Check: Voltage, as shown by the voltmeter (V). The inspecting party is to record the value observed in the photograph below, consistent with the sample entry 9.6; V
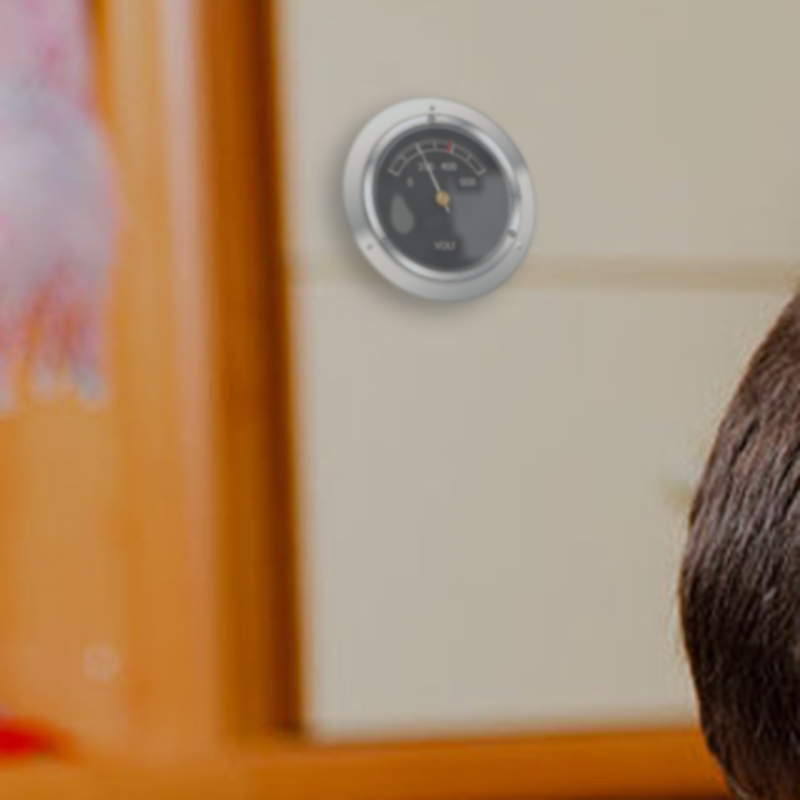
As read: 200; V
